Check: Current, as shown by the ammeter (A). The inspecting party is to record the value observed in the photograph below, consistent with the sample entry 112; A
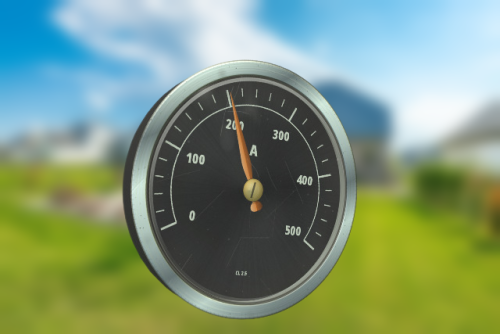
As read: 200; A
